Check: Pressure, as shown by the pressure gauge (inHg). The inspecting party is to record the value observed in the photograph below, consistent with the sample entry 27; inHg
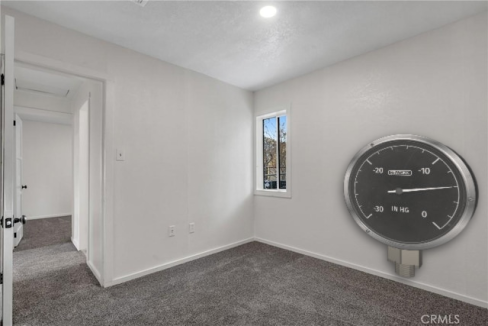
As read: -6; inHg
